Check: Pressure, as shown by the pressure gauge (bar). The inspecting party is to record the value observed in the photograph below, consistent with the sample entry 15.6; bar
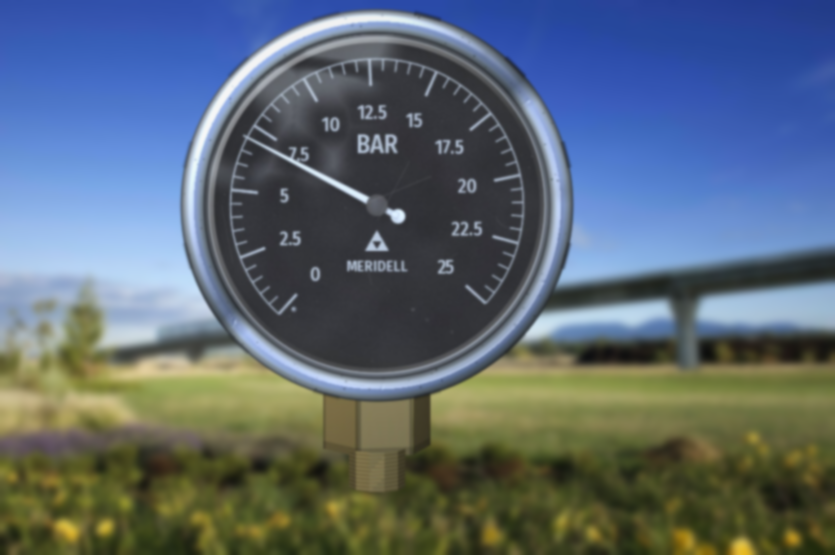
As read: 7; bar
